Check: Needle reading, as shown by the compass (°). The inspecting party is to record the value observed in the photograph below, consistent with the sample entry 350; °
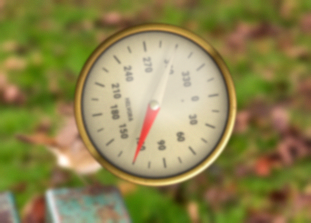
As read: 120; °
